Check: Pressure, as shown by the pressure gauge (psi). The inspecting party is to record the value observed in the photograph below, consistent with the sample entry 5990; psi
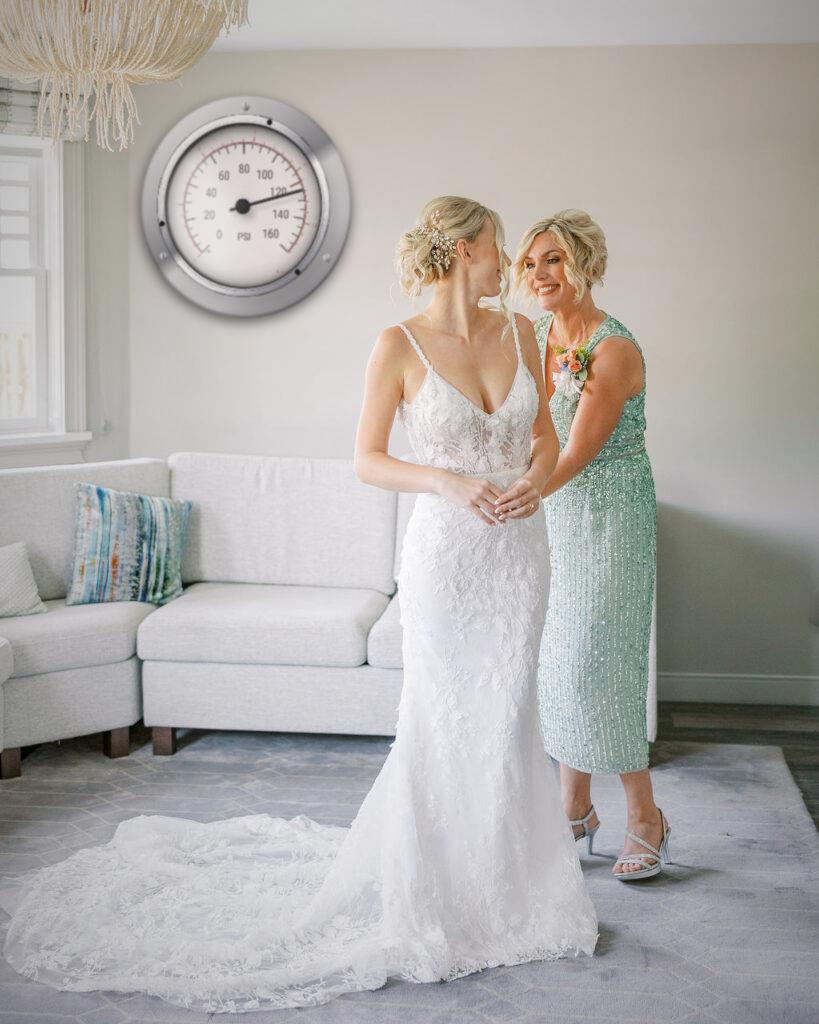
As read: 125; psi
